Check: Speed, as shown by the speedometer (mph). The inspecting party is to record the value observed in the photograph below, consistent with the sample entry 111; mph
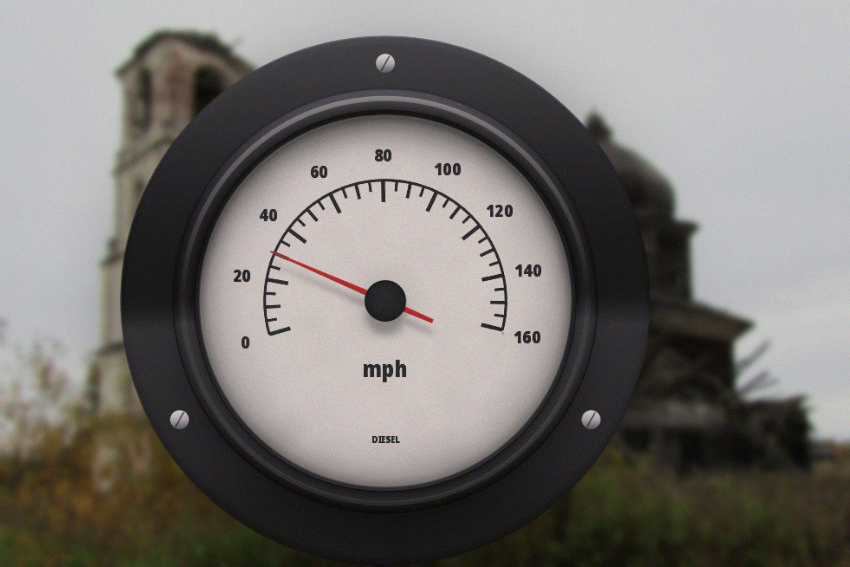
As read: 30; mph
